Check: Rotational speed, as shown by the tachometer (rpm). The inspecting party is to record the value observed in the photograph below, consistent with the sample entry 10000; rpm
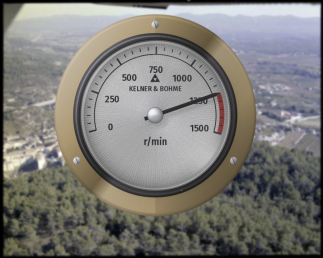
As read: 1250; rpm
